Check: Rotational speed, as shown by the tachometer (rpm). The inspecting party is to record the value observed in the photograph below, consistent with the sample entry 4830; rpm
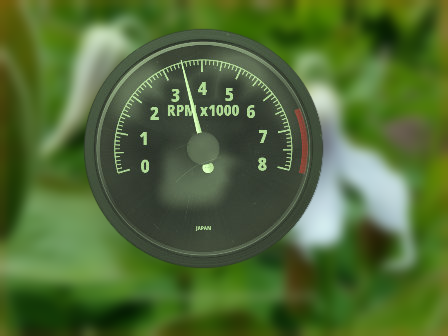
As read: 3500; rpm
